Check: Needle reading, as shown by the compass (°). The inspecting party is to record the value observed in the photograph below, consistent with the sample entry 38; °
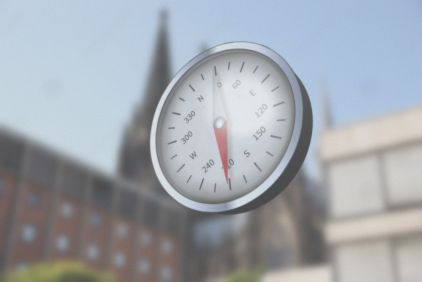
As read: 210; °
